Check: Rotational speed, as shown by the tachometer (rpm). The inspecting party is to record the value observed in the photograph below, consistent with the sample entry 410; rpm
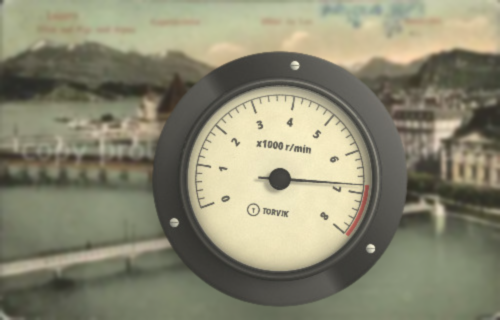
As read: 6800; rpm
